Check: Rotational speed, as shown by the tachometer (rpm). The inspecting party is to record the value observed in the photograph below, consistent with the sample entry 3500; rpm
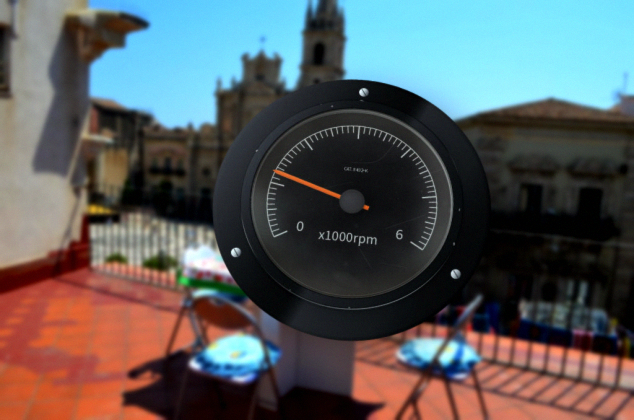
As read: 1200; rpm
